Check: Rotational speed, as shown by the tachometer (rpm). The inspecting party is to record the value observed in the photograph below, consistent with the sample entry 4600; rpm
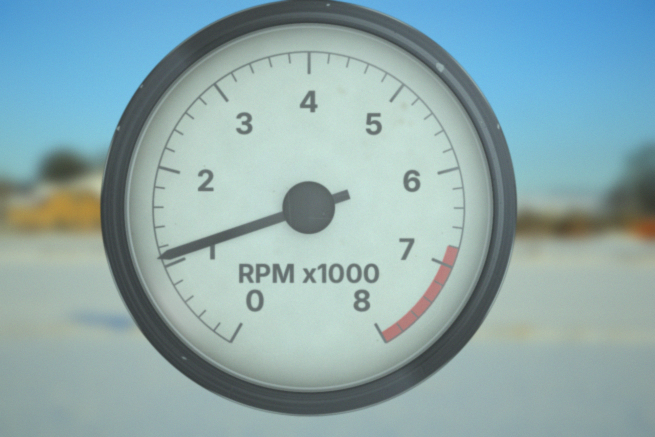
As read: 1100; rpm
